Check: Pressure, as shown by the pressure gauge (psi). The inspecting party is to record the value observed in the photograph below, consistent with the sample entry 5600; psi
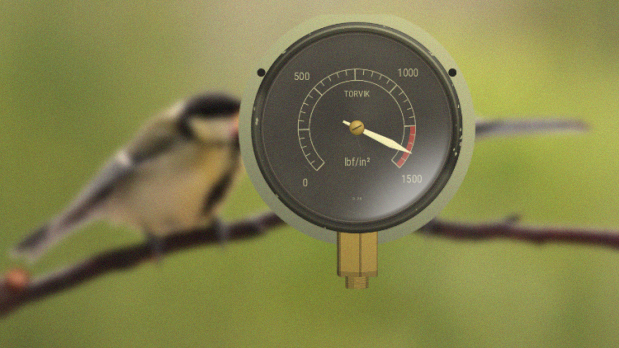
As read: 1400; psi
